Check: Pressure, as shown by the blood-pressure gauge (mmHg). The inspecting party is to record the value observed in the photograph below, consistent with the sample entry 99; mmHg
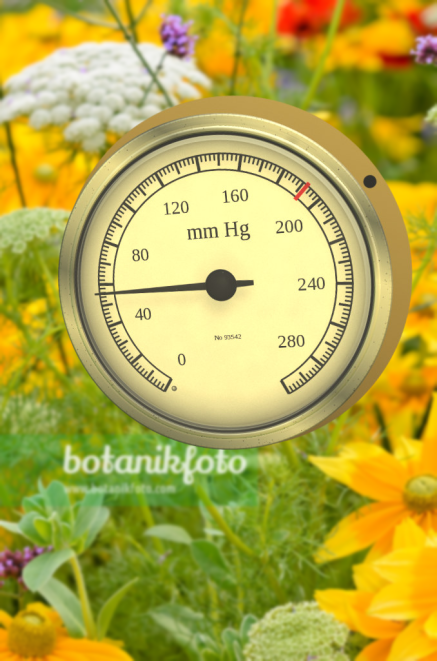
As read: 56; mmHg
